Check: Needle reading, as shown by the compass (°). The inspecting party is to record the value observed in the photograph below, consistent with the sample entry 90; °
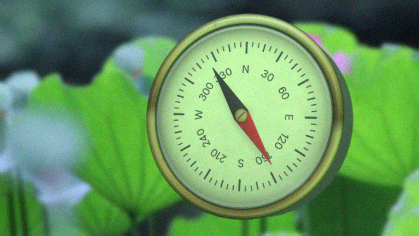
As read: 145; °
